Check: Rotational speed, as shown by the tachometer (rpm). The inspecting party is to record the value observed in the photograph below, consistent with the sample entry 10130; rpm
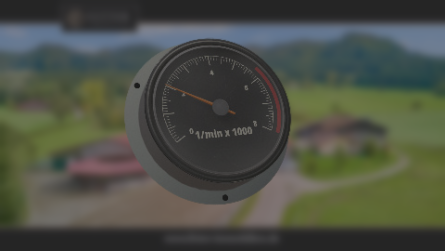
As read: 2000; rpm
